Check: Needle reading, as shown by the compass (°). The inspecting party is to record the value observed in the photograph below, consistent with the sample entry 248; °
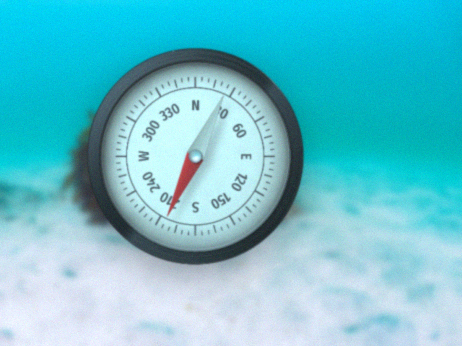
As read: 205; °
